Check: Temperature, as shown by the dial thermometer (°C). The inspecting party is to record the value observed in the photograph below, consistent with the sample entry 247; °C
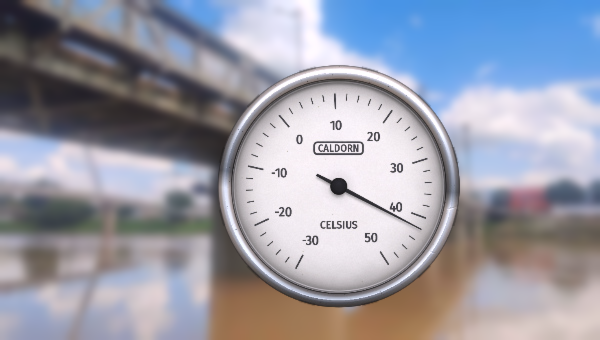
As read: 42; °C
